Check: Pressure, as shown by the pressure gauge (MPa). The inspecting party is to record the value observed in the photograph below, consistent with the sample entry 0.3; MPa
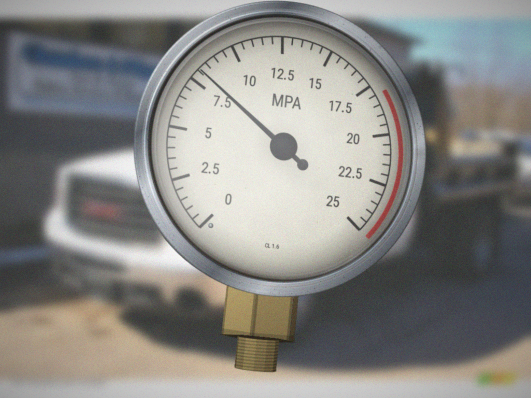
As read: 8; MPa
